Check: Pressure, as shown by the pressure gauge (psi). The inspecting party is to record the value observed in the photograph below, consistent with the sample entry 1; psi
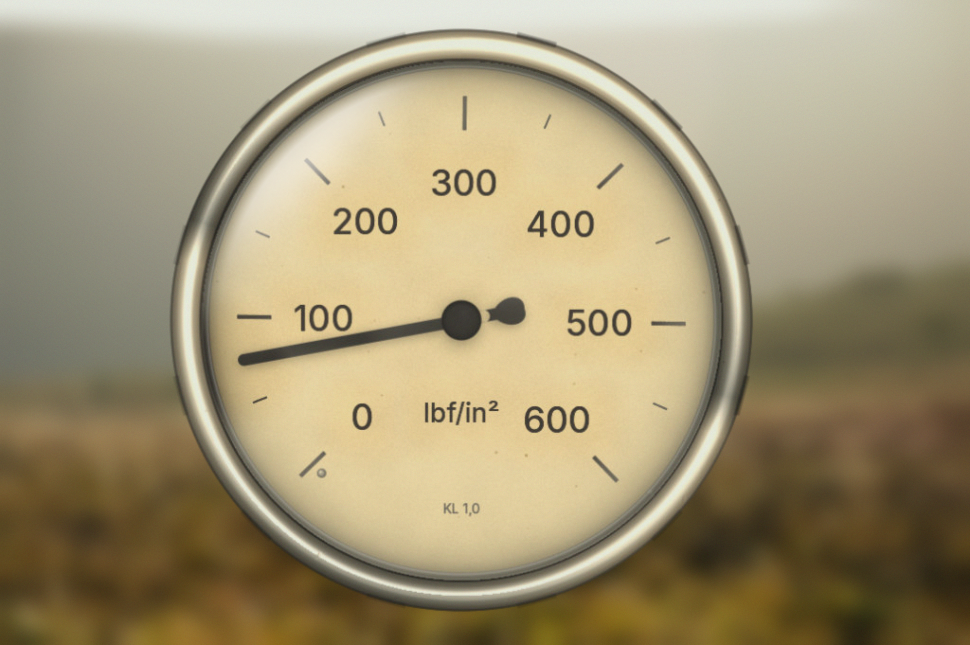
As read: 75; psi
